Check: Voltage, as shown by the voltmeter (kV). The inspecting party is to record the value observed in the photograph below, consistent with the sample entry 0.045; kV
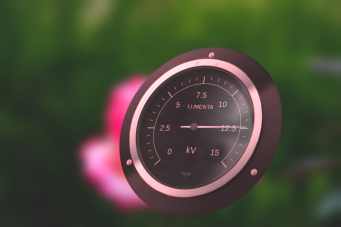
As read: 12.5; kV
